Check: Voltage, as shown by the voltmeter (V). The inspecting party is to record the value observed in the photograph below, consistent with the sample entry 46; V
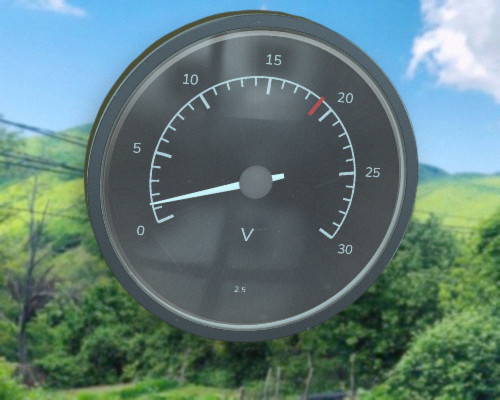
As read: 1.5; V
